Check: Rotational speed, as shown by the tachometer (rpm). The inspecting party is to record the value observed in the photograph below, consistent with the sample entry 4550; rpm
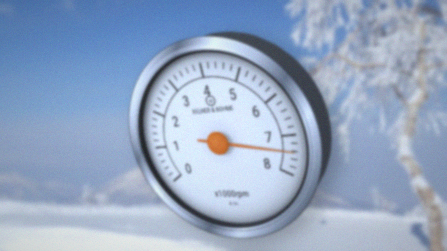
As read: 7400; rpm
